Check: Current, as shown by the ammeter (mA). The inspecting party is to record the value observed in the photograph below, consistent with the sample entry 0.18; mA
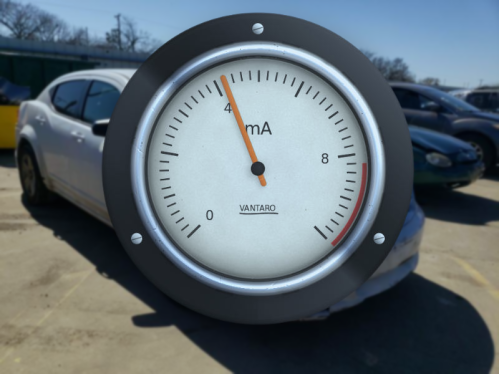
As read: 4.2; mA
